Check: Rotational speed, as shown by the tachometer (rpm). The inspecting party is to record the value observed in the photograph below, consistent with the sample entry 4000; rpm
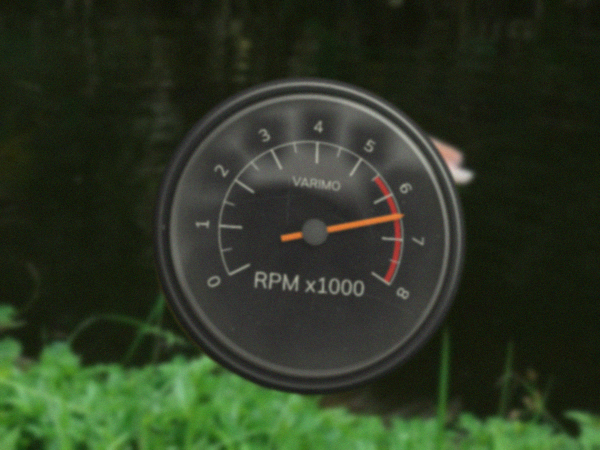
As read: 6500; rpm
